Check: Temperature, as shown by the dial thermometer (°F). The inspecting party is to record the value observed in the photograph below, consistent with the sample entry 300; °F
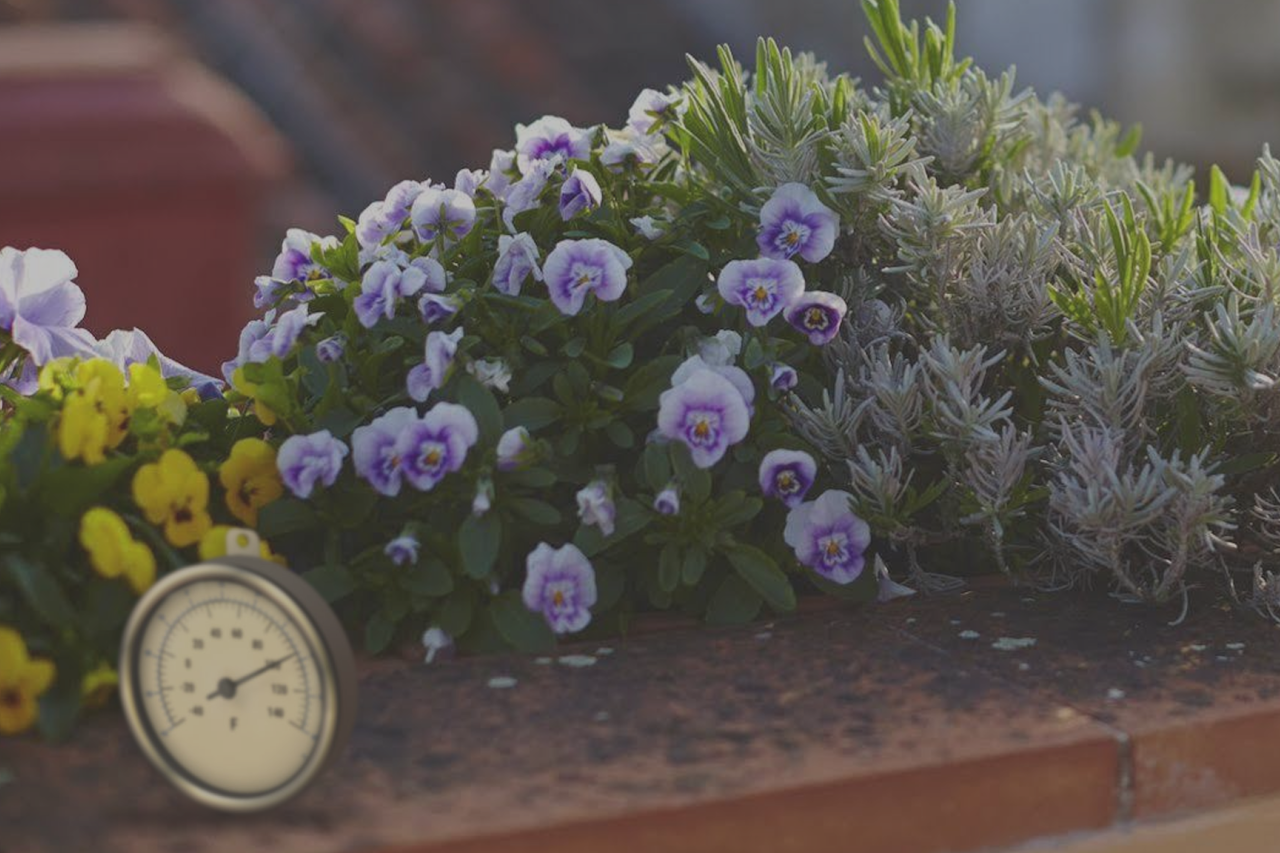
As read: 100; °F
